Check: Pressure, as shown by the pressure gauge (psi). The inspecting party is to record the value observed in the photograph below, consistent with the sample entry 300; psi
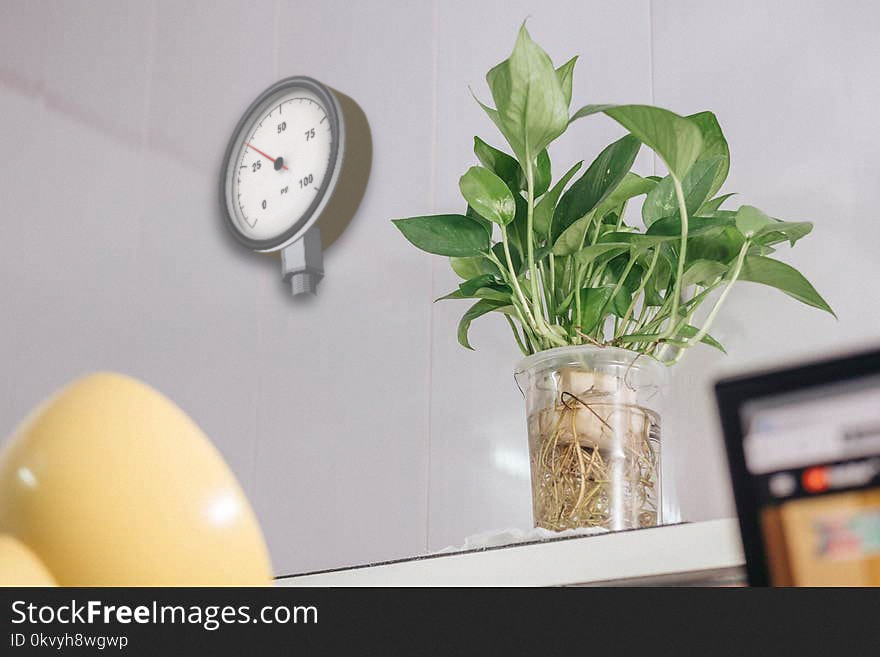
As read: 32.5; psi
